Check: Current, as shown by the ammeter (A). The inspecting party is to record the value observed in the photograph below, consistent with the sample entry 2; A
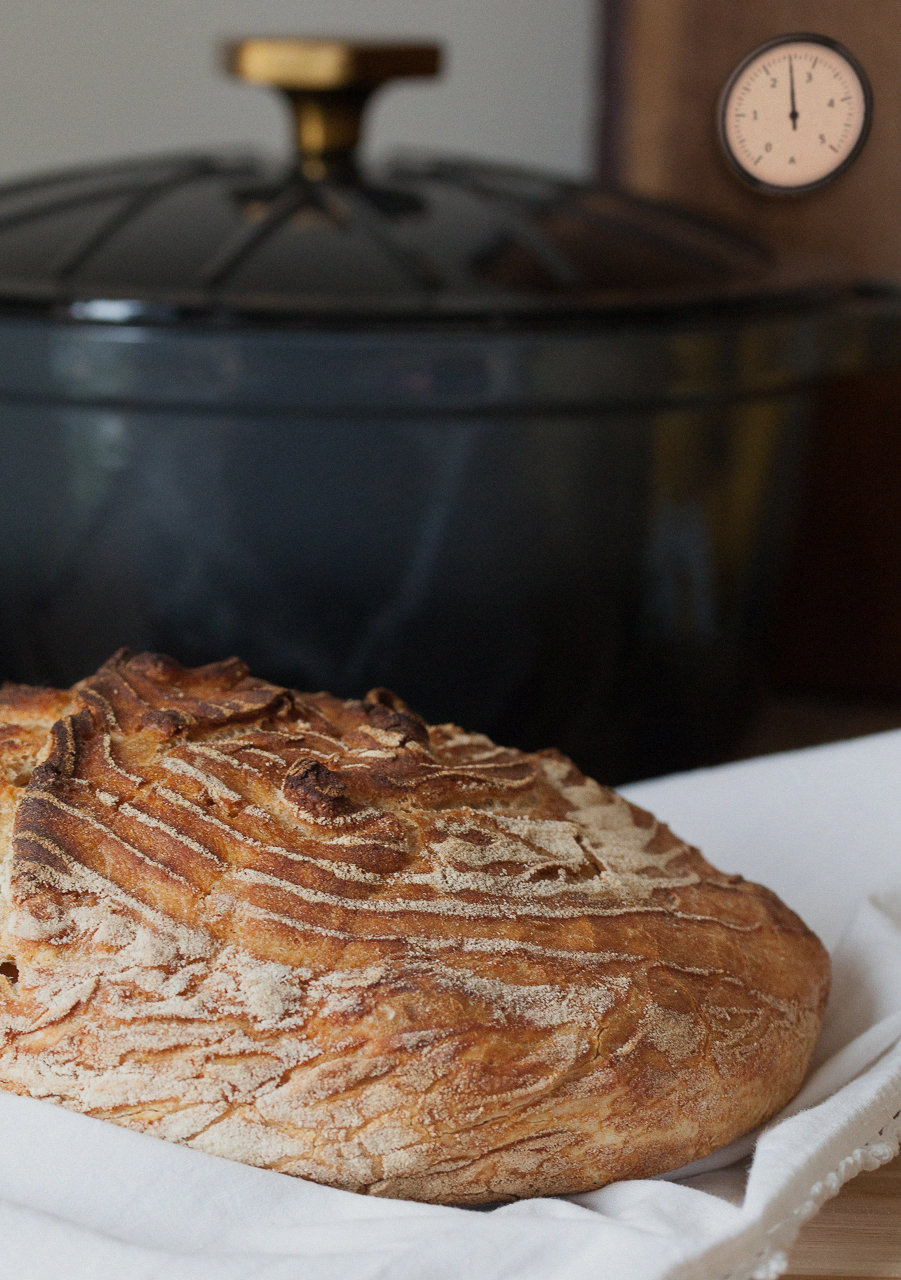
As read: 2.5; A
